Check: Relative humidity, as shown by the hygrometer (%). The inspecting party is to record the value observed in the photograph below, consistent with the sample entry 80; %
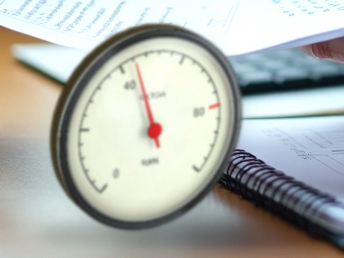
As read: 44; %
